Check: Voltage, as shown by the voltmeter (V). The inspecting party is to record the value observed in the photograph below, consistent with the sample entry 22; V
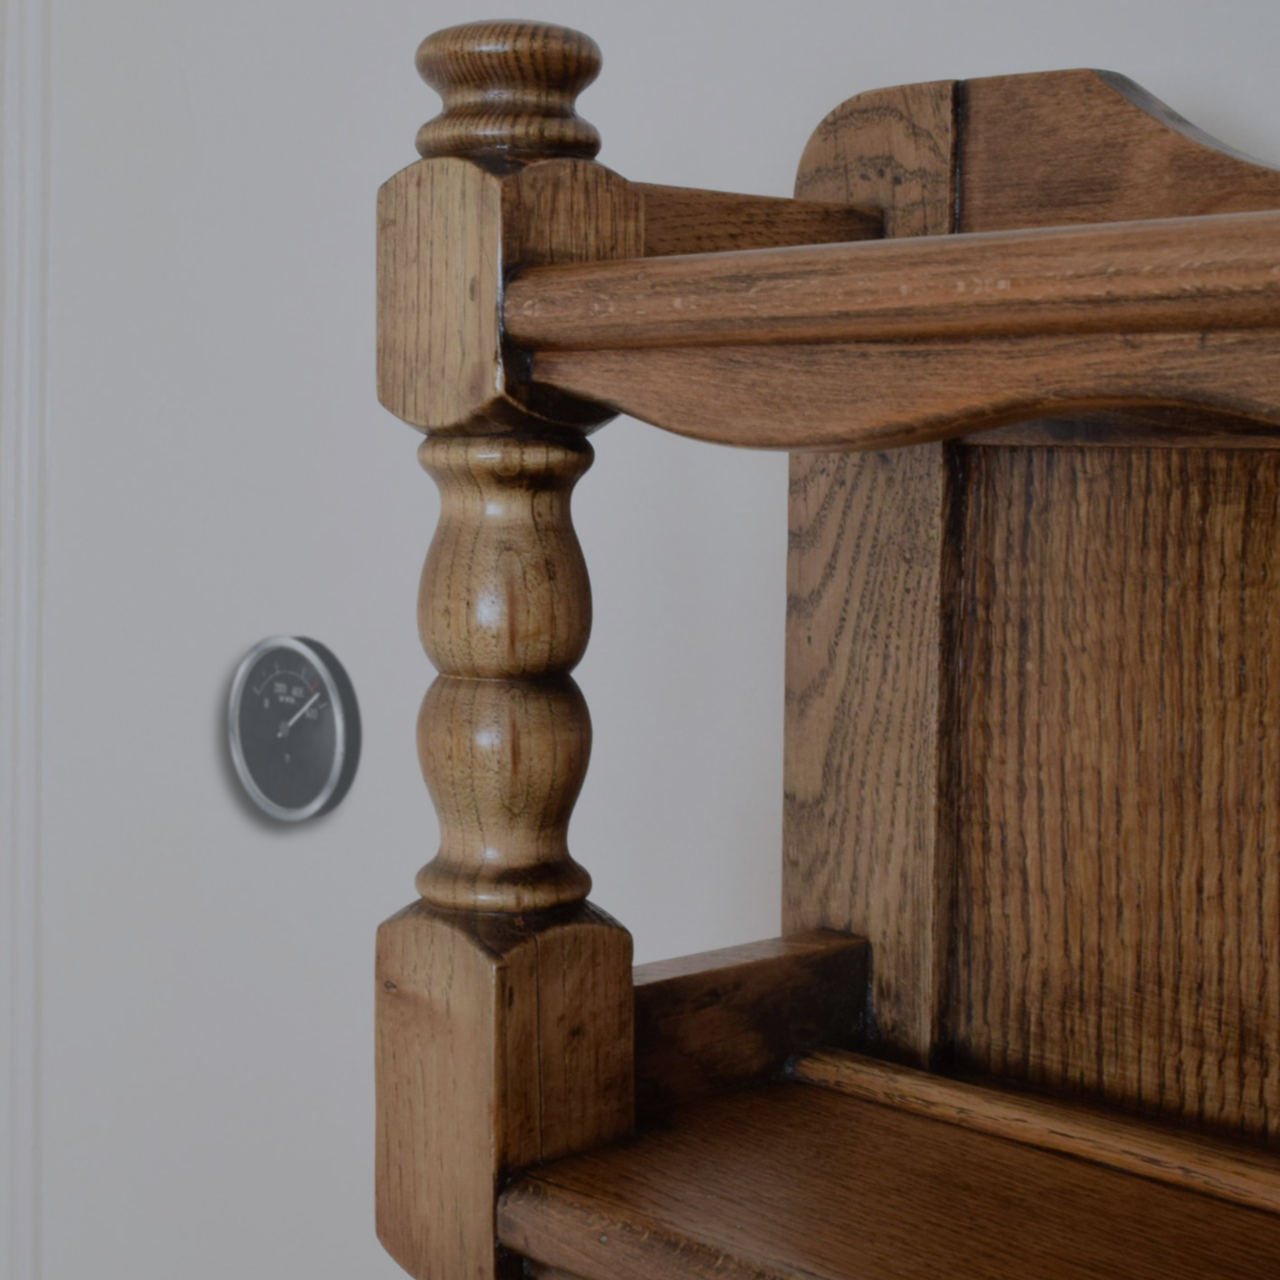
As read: 550; V
